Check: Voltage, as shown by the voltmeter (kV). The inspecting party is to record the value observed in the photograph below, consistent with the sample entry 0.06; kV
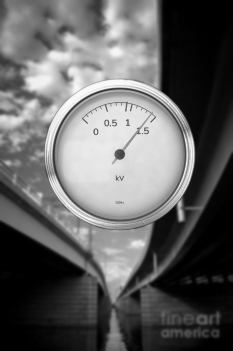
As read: 1.4; kV
